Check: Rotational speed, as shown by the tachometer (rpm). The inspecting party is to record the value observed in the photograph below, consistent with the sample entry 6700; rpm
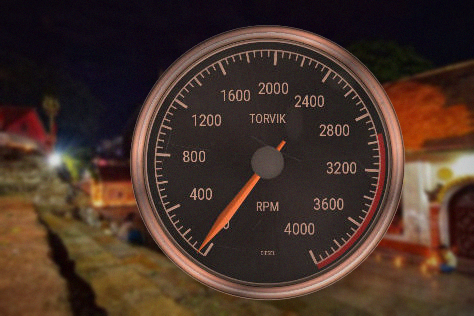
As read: 50; rpm
